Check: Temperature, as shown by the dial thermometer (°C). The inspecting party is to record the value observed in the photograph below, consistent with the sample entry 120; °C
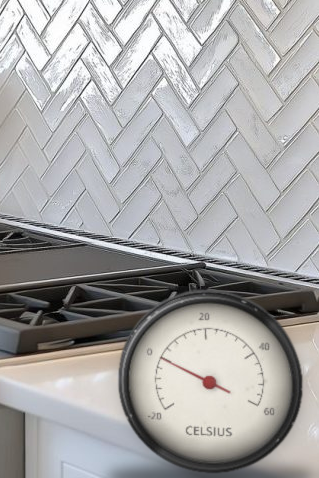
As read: 0; °C
